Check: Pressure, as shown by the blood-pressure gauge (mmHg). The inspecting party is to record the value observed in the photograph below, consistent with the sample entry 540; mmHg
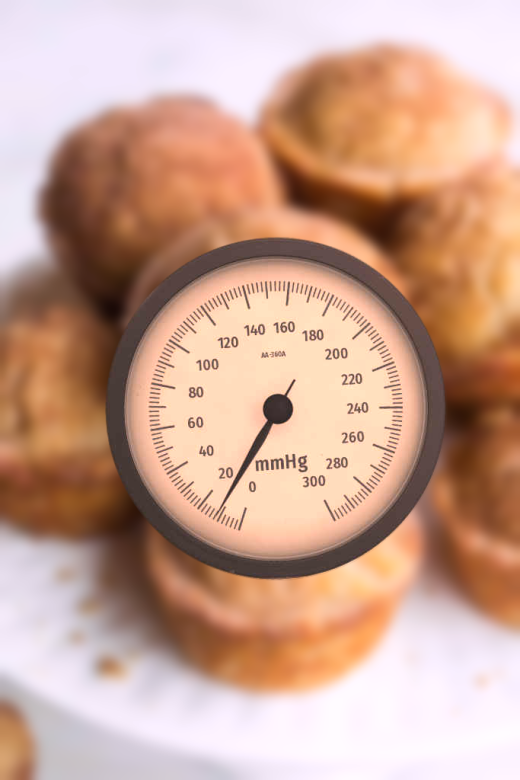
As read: 12; mmHg
